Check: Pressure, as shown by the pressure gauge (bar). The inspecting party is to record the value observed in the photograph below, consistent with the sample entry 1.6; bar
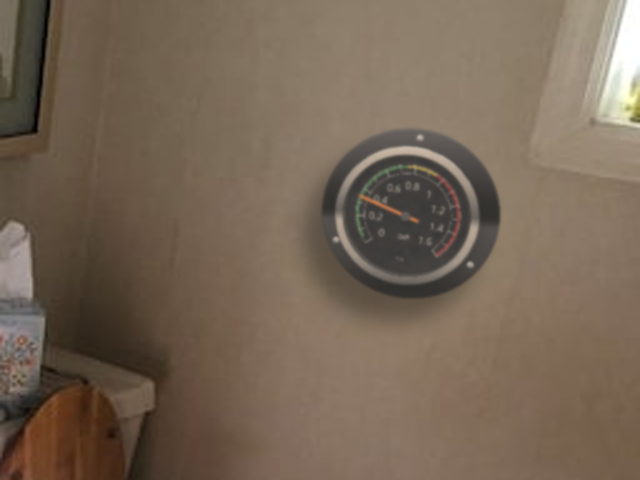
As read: 0.35; bar
